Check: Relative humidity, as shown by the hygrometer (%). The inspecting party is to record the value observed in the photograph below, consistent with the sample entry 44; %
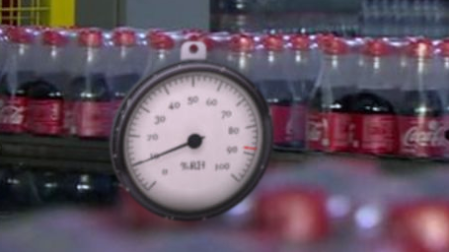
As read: 10; %
